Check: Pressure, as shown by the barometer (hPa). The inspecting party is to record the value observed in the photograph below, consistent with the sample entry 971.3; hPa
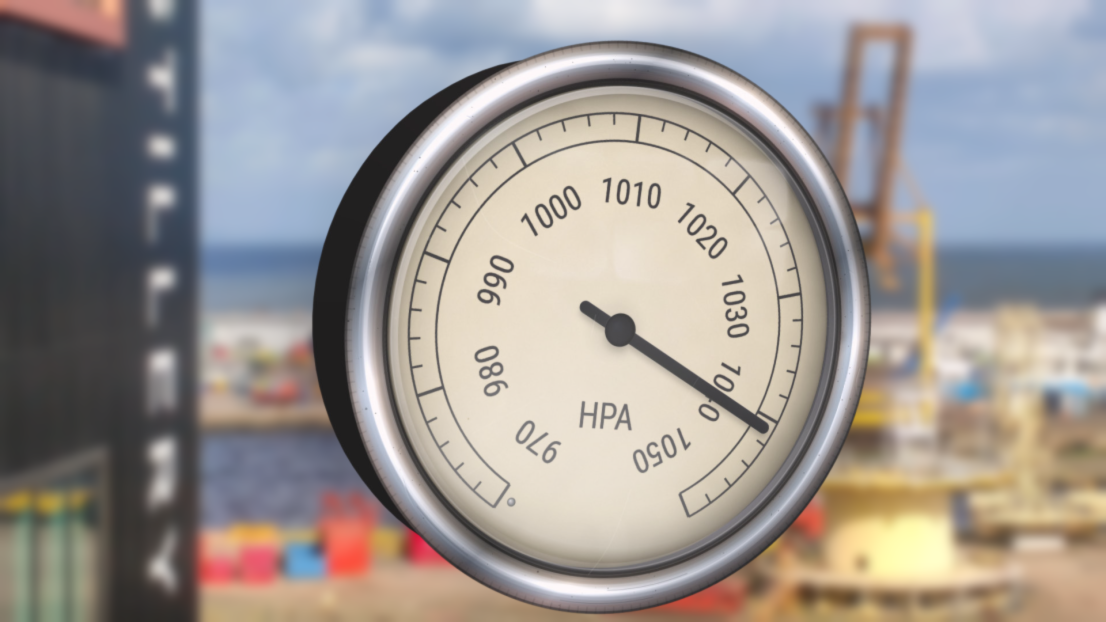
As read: 1041; hPa
